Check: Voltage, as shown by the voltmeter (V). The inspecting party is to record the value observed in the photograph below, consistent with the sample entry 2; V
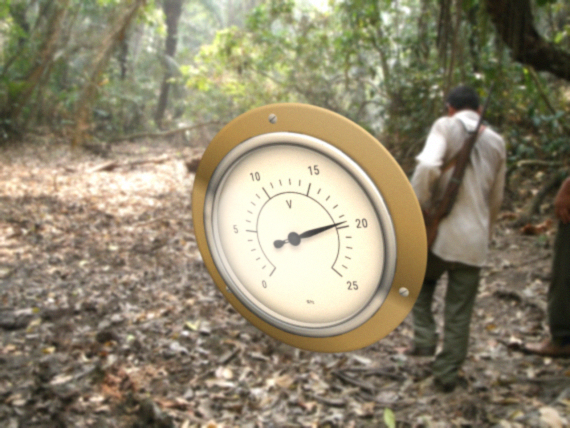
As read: 19.5; V
